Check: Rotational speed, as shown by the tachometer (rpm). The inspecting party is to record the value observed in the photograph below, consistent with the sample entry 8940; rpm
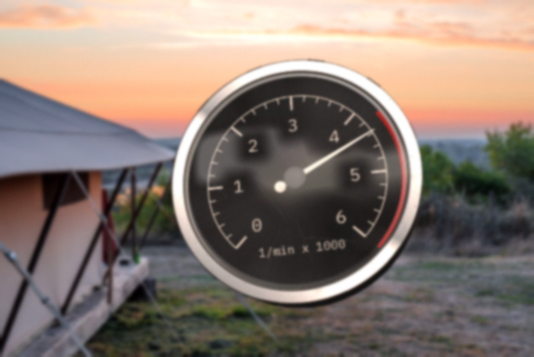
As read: 4400; rpm
